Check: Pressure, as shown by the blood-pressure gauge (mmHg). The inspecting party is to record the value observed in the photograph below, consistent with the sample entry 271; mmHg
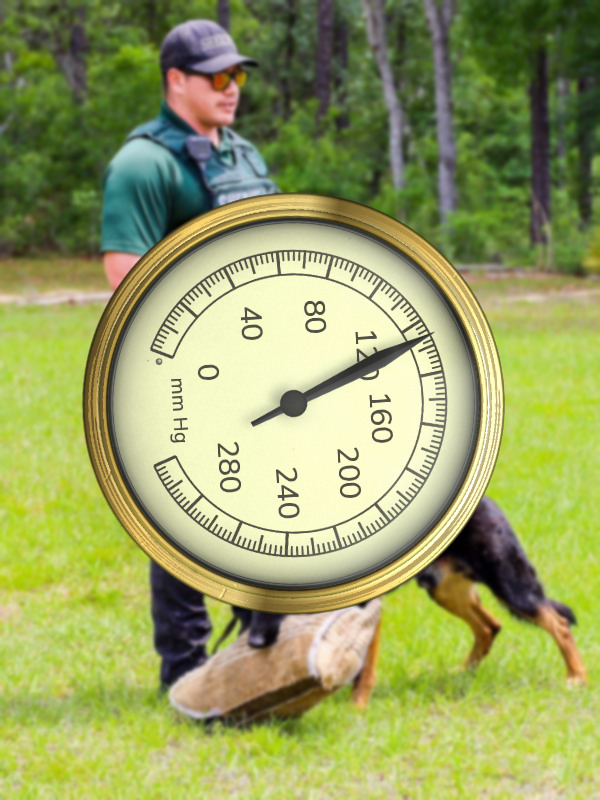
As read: 126; mmHg
